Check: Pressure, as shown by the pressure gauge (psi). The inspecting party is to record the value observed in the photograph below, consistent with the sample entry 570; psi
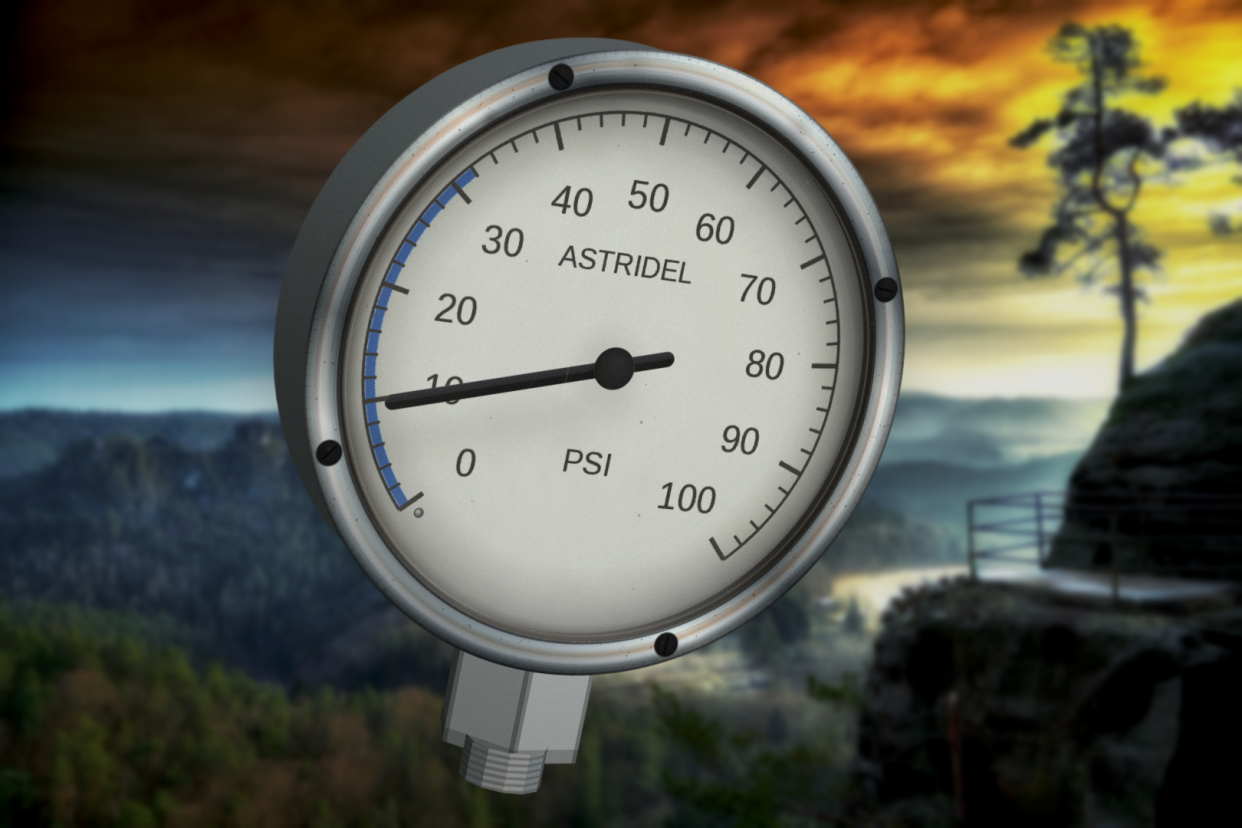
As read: 10; psi
